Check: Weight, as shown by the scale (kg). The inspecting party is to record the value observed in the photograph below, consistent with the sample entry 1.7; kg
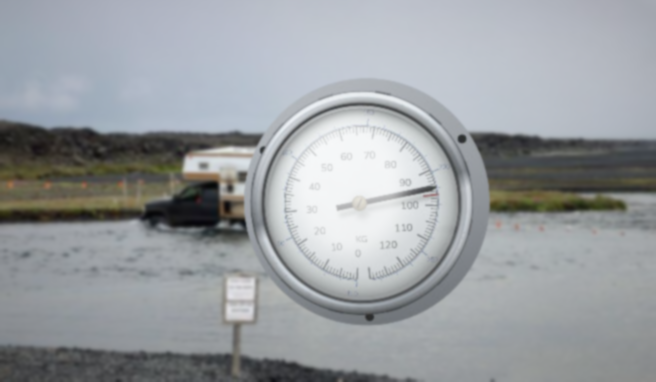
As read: 95; kg
